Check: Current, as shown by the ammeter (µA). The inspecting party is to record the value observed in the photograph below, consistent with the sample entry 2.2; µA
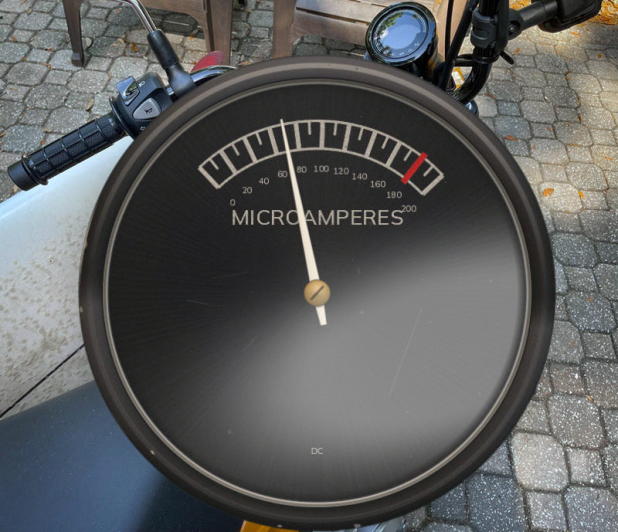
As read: 70; µA
